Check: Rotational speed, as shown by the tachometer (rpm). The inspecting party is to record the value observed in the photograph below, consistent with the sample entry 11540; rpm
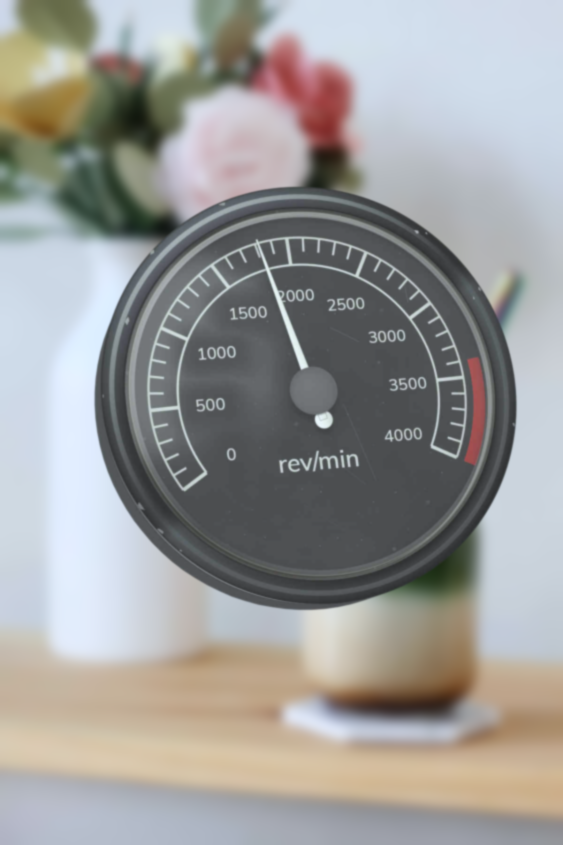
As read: 1800; rpm
